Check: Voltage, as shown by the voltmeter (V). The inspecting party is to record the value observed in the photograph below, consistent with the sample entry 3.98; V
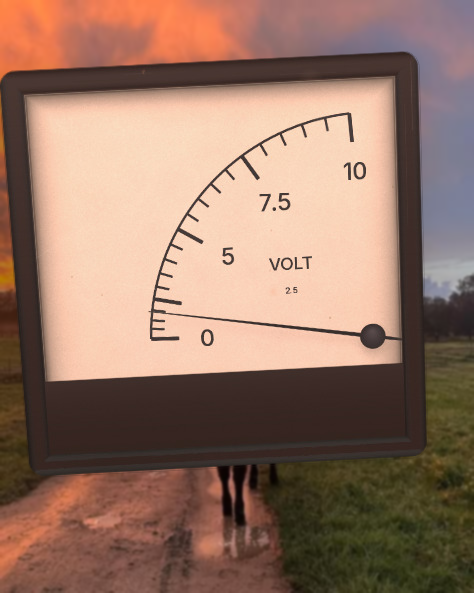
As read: 2; V
